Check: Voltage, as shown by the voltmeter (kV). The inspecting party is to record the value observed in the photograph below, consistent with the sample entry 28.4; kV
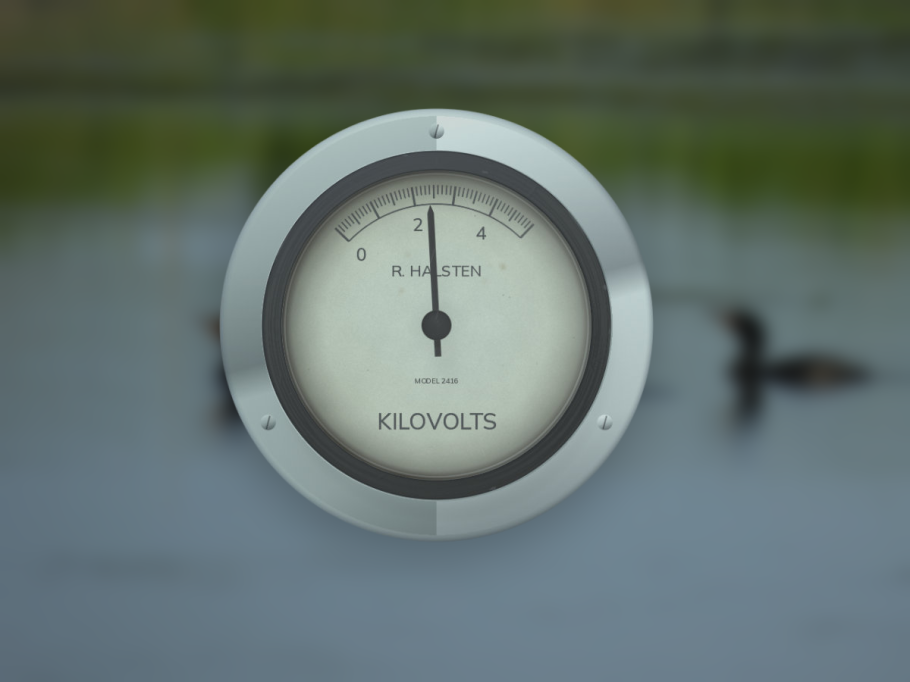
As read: 2.4; kV
